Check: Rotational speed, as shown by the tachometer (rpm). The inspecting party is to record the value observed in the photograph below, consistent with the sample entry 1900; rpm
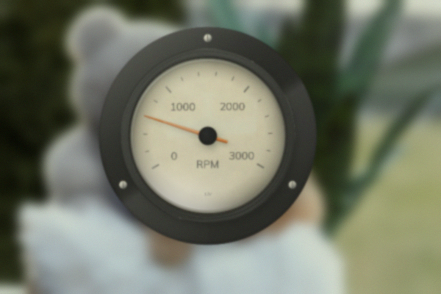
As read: 600; rpm
